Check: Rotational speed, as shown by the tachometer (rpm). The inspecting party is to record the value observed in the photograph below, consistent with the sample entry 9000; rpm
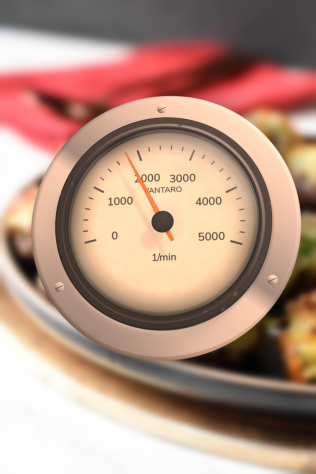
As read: 1800; rpm
